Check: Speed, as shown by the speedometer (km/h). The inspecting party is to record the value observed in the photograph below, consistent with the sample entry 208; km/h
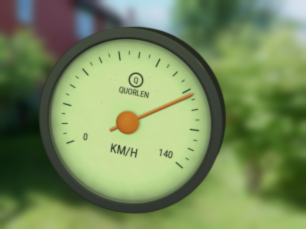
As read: 102.5; km/h
